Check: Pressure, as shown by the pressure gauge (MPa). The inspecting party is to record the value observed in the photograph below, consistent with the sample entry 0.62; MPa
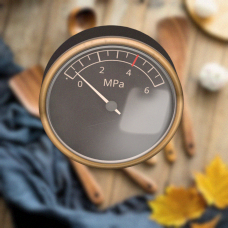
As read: 0.5; MPa
